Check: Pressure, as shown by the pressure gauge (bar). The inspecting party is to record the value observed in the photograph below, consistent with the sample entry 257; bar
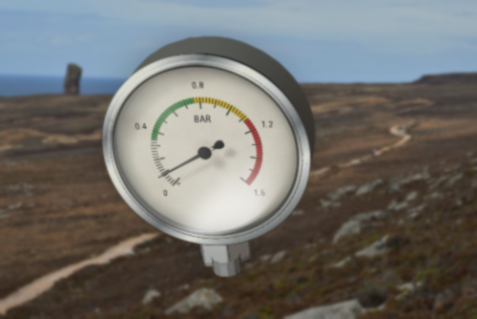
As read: 0.1; bar
